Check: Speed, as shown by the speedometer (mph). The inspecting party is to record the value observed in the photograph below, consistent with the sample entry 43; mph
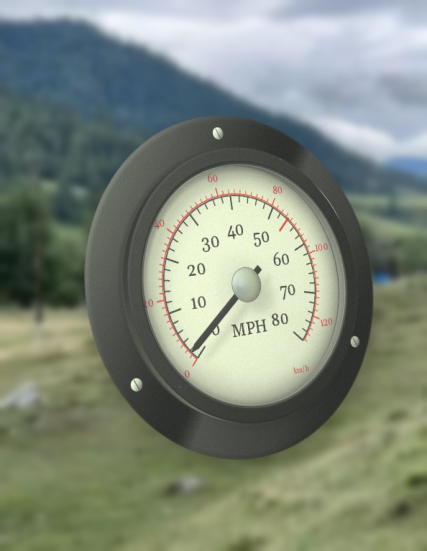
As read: 2; mph
